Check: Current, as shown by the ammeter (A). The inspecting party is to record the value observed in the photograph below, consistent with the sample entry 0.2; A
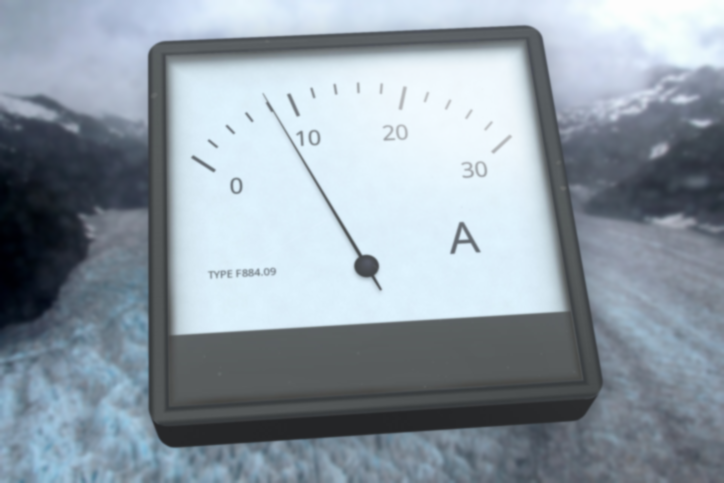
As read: 8; A
